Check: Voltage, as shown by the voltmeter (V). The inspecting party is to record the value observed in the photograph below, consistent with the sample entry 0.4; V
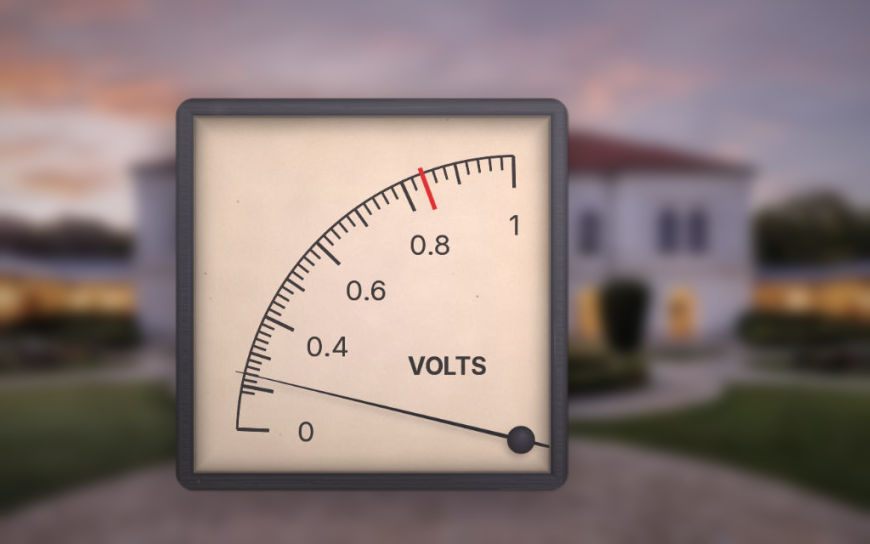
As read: 0.24; V
